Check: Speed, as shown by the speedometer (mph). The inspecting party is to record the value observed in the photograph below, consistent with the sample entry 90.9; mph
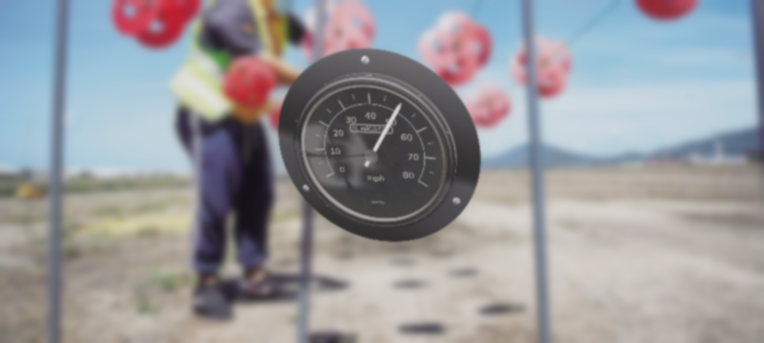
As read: 50; mph
